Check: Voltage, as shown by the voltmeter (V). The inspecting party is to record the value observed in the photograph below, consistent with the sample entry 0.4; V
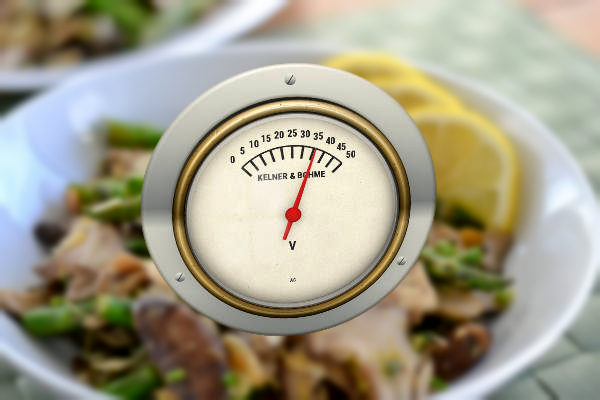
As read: 35; V
